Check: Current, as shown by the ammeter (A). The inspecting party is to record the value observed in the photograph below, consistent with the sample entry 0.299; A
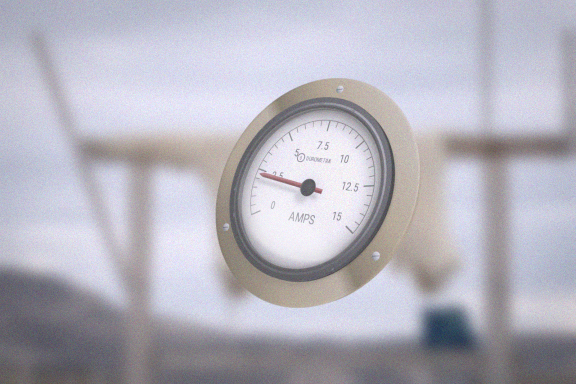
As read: 2.25; A
